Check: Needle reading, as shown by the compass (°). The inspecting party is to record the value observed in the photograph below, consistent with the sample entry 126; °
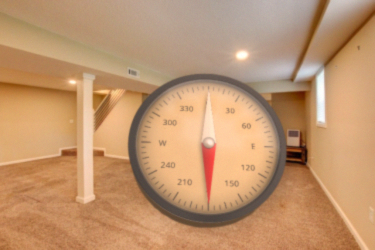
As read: 180; °
